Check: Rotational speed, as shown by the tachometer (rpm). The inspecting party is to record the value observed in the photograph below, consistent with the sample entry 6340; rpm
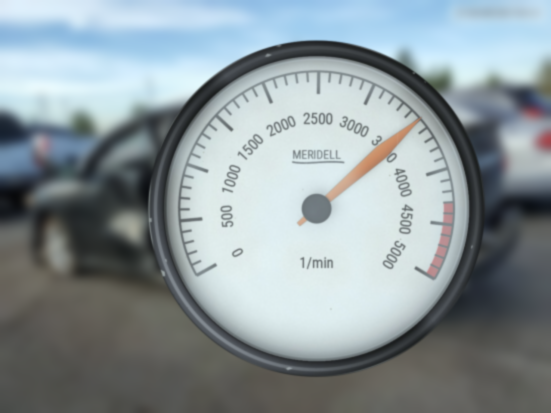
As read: 3500; rpm
